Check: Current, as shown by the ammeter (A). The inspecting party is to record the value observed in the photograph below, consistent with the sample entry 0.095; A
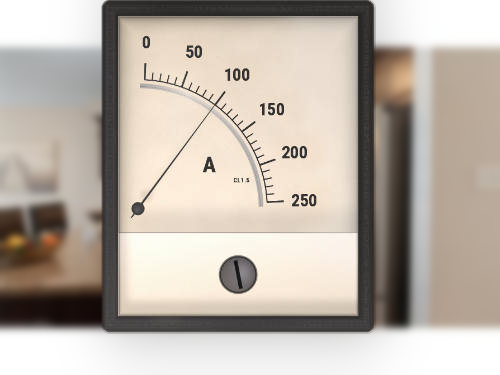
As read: 100; A
